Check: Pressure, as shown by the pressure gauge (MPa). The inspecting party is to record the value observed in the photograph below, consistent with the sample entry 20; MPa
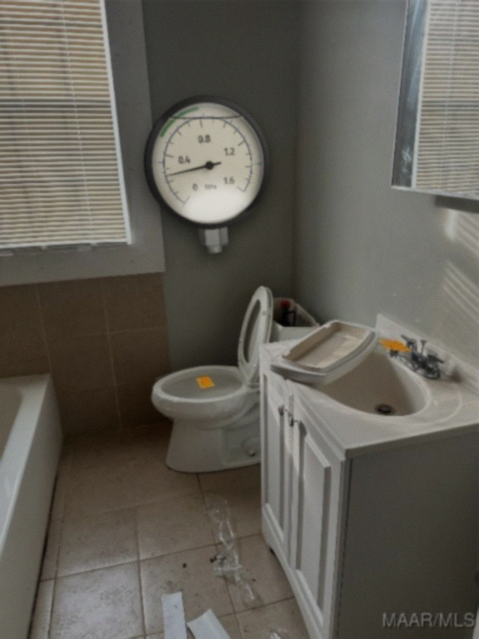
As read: 0.25; MPa
